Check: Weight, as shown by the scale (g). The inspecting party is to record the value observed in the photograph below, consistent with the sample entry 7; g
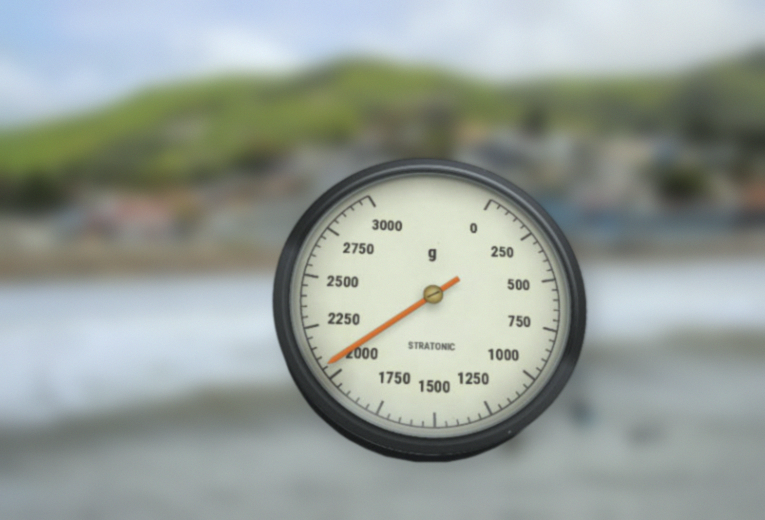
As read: 2050; g
